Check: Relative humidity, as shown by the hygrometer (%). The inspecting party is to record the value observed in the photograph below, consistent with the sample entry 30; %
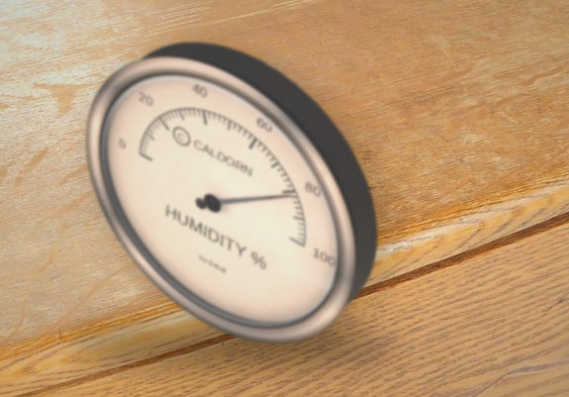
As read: 80; %
